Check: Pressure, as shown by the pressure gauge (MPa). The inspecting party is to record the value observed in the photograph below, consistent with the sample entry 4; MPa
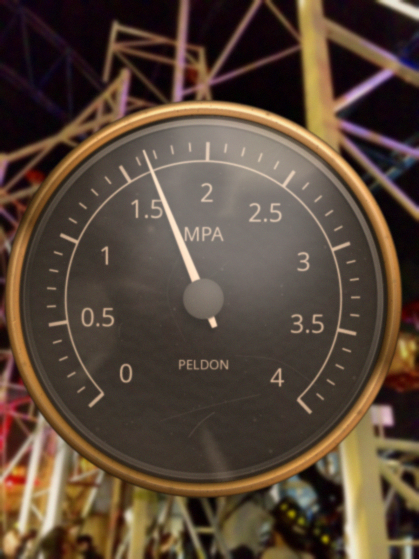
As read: 1.65; MPa
